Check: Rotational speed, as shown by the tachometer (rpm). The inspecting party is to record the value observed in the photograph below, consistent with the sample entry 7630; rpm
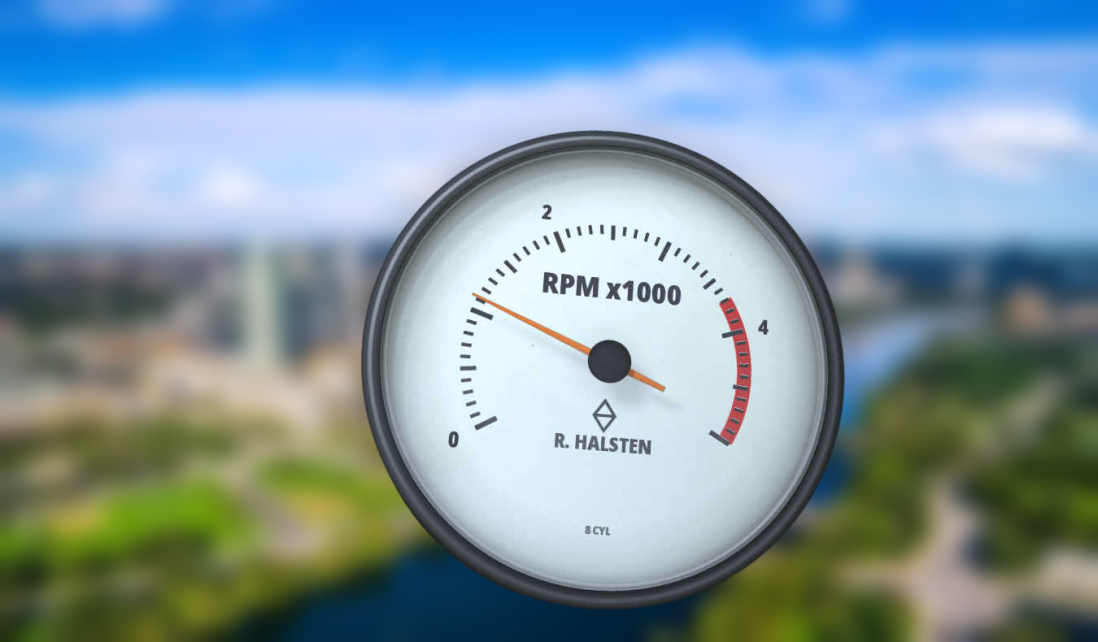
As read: 1100; rpm
